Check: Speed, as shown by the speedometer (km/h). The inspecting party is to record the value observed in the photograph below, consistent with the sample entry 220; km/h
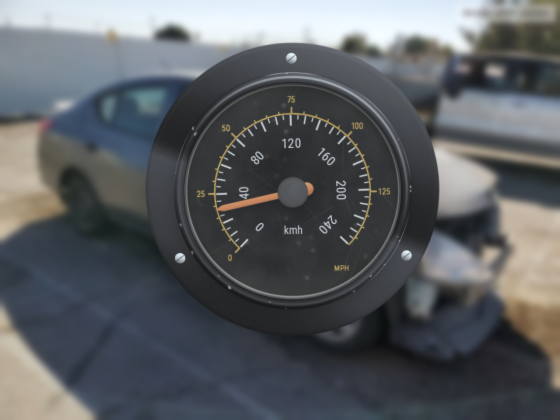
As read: 30; km/h
